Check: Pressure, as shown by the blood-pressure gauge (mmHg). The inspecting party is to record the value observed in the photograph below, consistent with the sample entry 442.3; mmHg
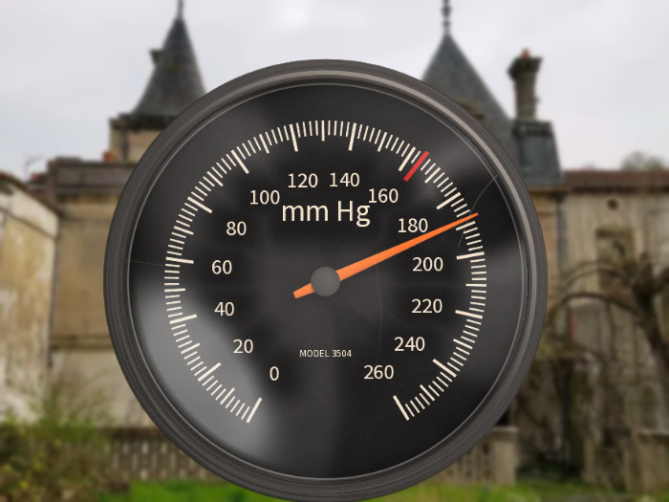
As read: 188; mmHg
